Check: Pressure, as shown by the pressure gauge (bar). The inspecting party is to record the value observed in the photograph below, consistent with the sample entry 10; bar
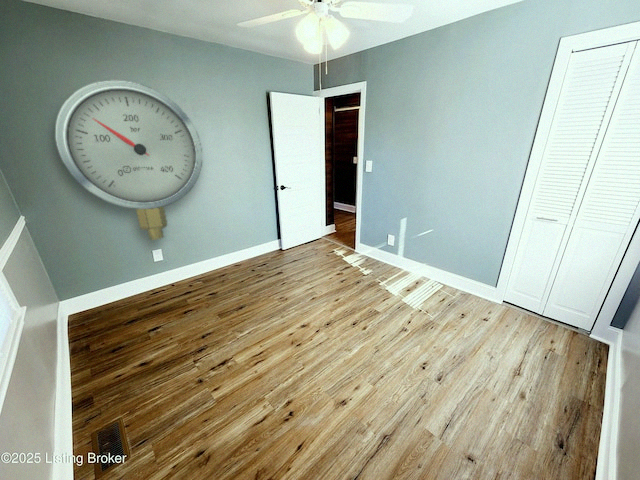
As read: 130; bar
